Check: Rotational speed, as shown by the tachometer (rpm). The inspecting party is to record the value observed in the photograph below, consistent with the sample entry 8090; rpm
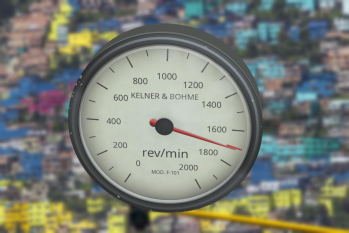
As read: 1700; rpm
